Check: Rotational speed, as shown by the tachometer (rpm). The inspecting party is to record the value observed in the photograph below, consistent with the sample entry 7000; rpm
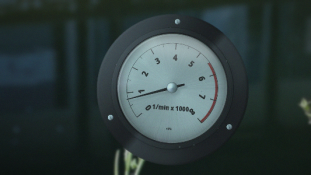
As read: 750; rpm
